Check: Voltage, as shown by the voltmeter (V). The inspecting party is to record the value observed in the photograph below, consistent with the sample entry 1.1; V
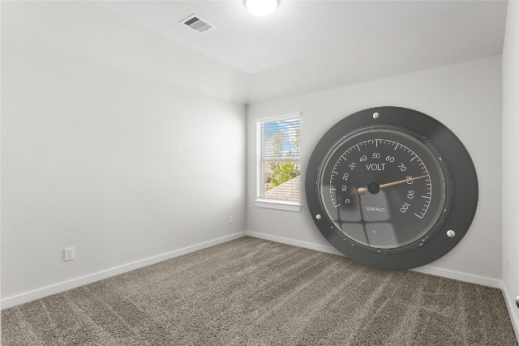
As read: 80; V
